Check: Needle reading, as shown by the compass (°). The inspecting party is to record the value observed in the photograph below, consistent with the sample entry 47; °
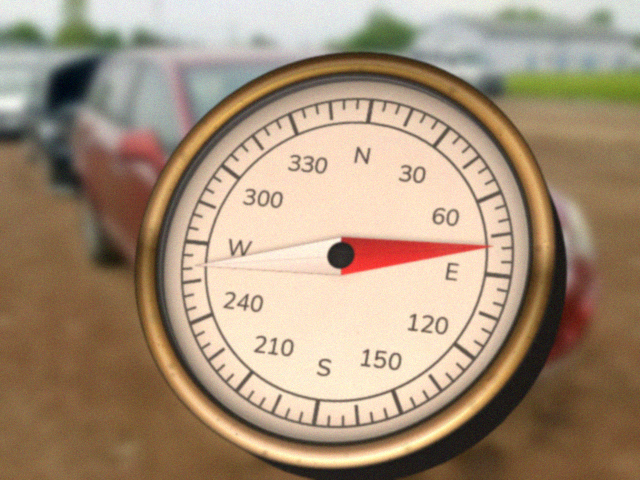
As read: 80; °
